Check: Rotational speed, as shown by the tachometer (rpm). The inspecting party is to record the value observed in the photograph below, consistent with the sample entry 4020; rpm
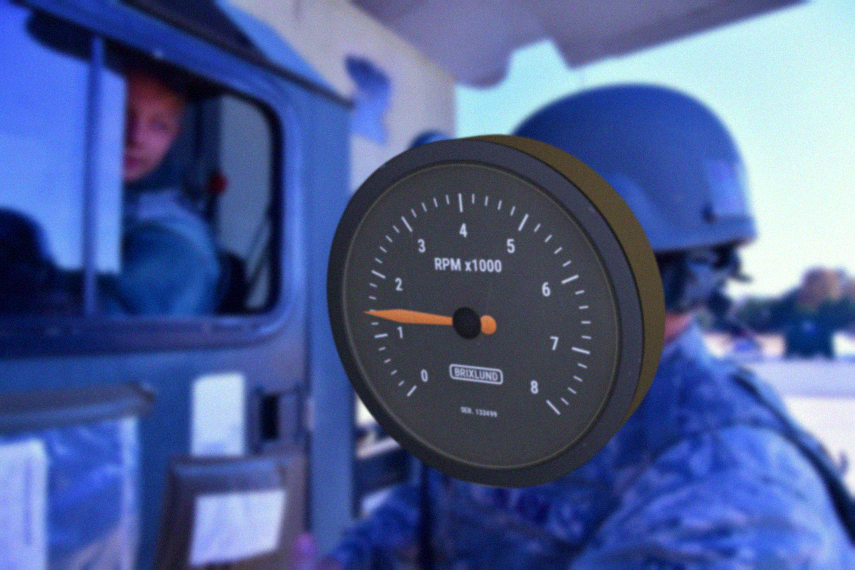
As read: 1400; rpm
